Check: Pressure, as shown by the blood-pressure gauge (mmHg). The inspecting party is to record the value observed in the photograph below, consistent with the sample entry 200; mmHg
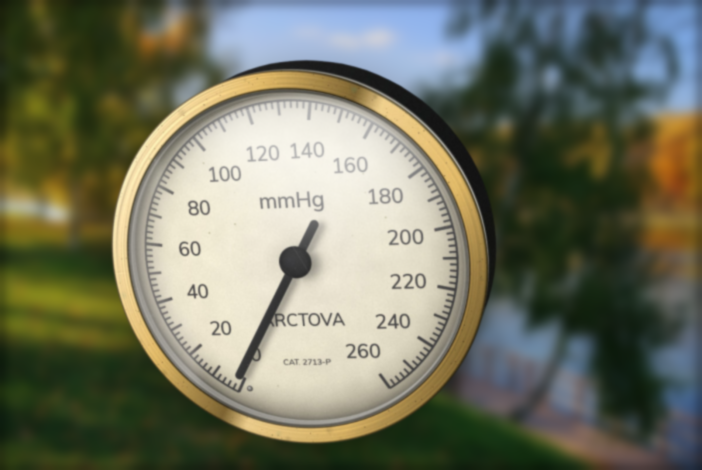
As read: 2; mmHg
